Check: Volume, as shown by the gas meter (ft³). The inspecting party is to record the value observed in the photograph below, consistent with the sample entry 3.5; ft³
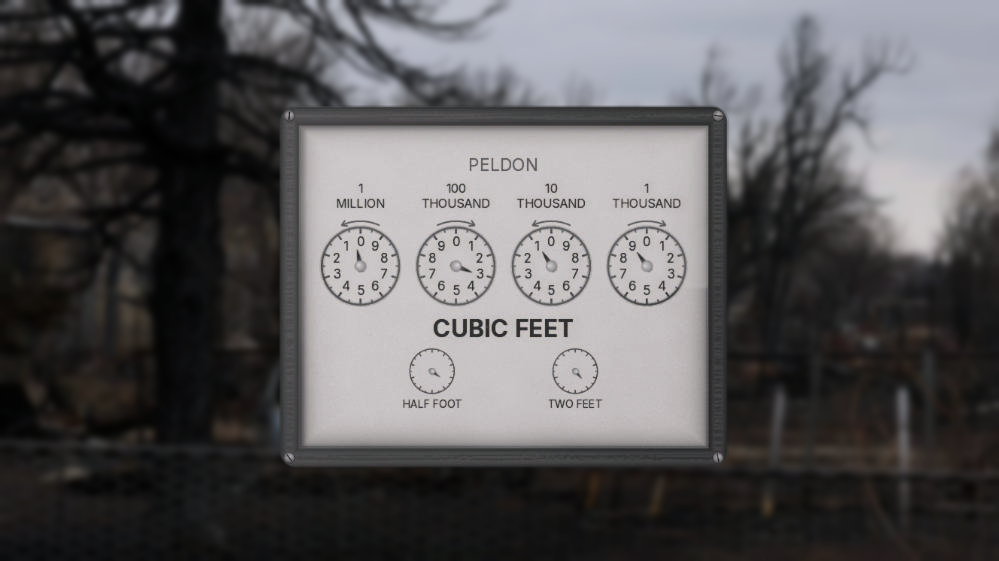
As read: 30900; ft³
